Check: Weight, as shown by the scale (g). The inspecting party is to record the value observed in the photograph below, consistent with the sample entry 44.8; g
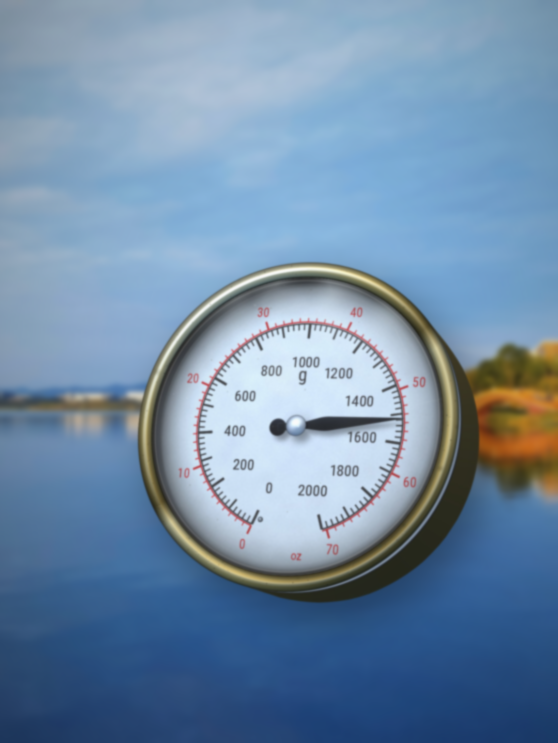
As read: 1520; g
